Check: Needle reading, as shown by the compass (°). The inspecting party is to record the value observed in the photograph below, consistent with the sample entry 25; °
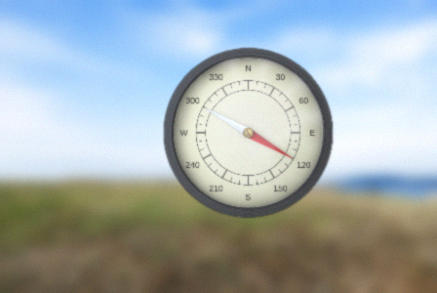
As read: 120; °
